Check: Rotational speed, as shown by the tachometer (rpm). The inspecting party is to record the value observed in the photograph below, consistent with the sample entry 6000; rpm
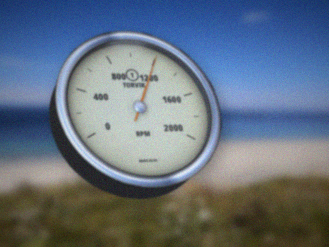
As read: 1200; rpm
